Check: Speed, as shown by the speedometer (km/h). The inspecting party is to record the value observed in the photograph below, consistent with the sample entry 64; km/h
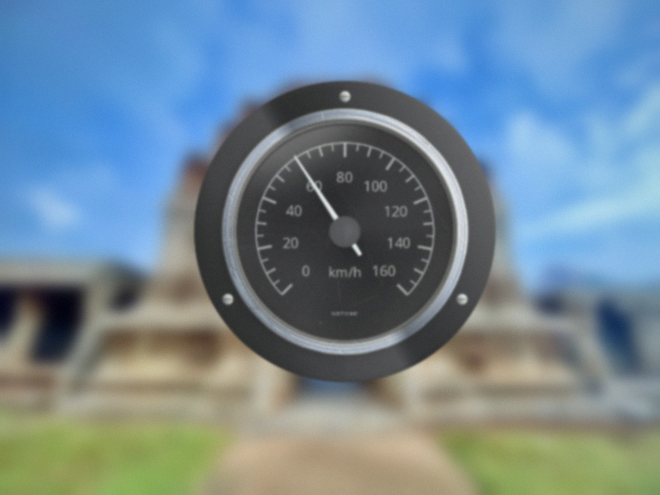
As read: 60; km/h
